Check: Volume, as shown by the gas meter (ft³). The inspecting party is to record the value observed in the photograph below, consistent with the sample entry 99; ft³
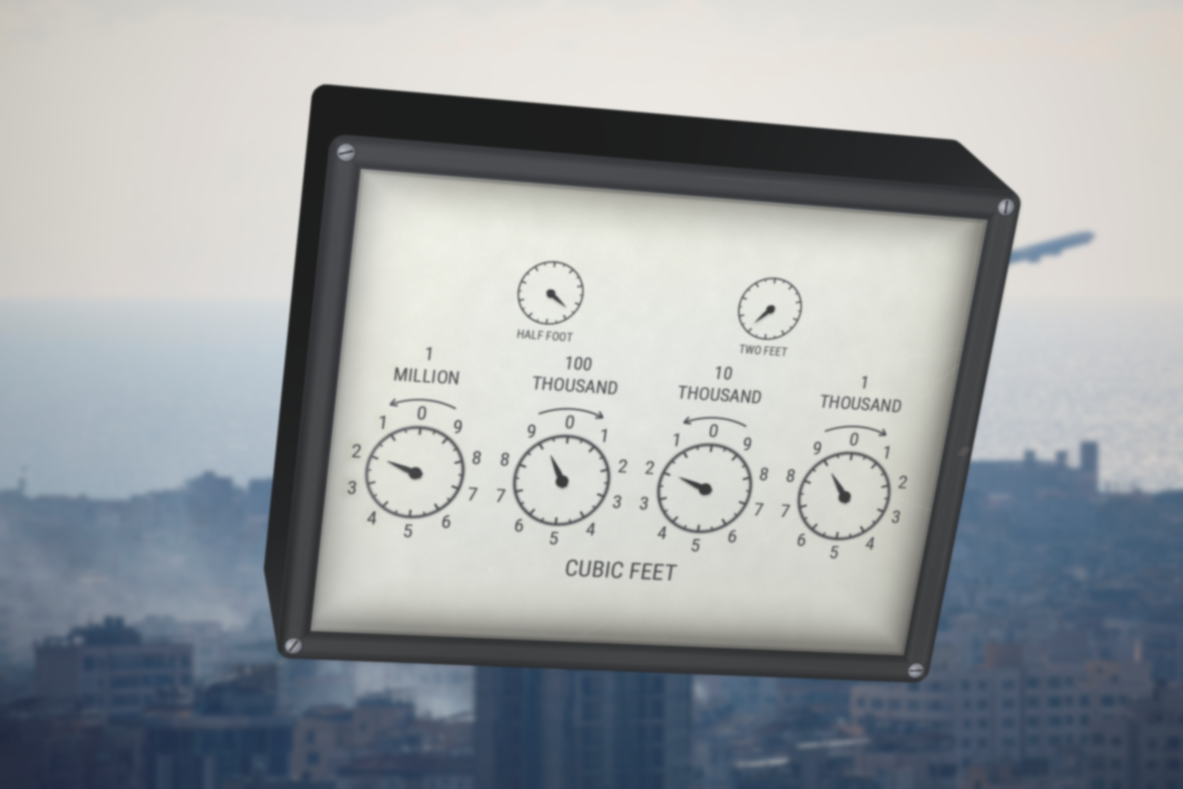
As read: 191900; ft³
